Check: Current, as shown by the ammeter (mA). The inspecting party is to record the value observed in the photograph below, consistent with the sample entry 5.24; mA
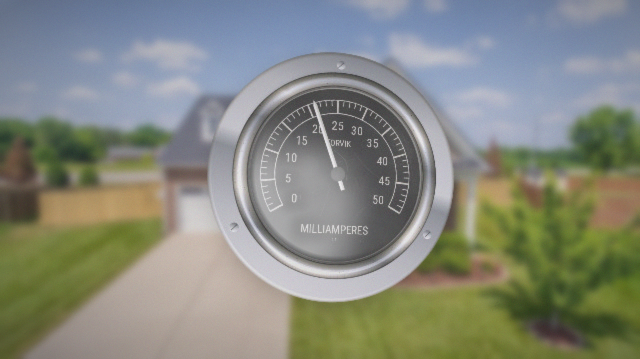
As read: 21; mA
